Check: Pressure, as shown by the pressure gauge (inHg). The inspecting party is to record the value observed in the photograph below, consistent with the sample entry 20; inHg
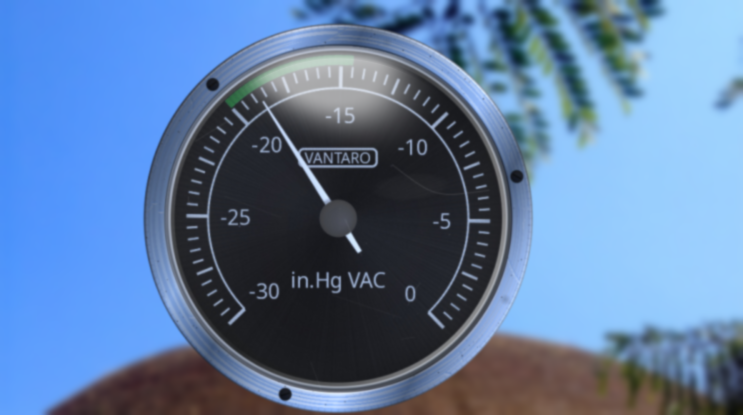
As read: -18.75; inHg
